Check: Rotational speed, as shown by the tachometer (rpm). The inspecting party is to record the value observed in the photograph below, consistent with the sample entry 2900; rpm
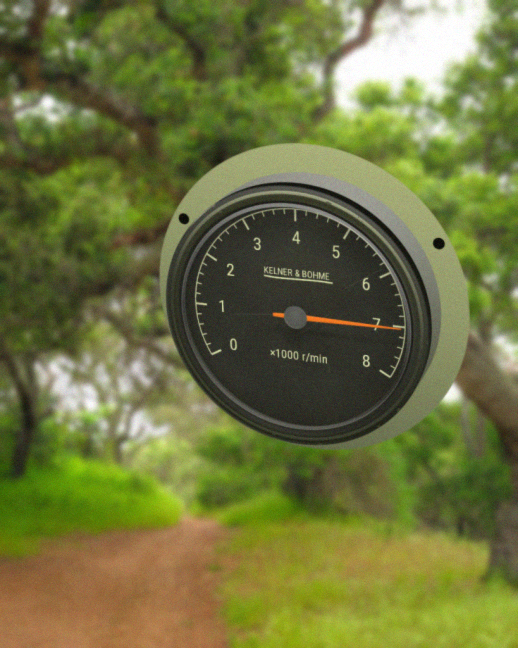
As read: 7000; rpm
